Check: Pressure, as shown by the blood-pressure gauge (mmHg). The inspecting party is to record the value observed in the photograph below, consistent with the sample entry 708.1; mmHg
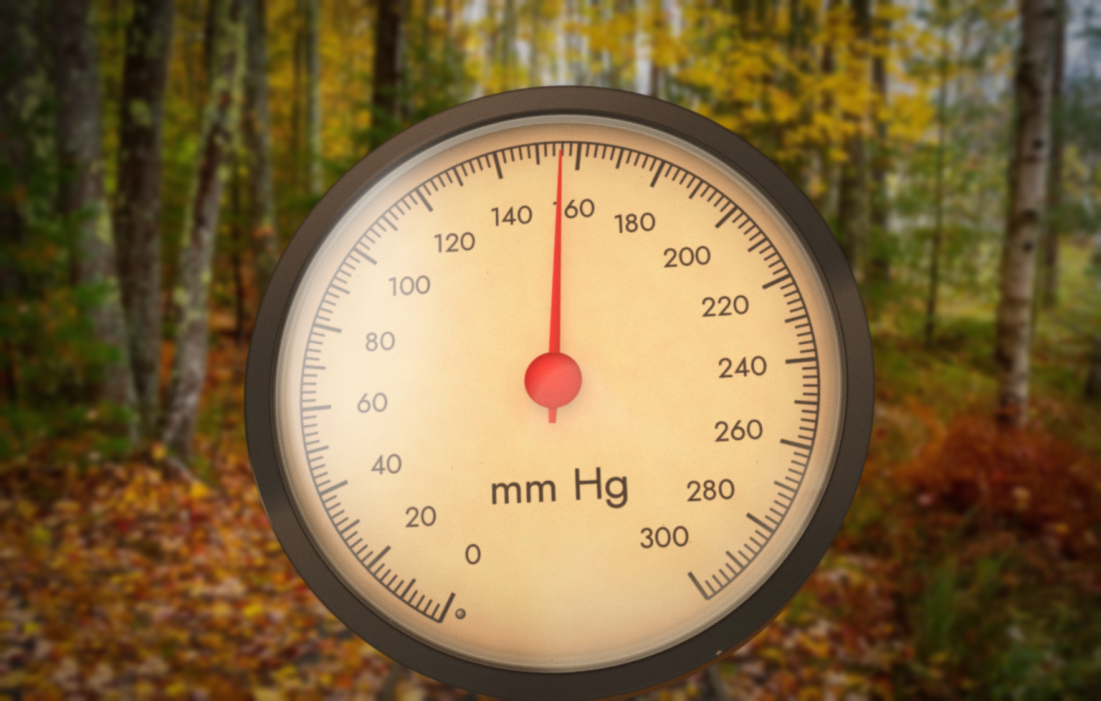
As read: 156; mmHg
